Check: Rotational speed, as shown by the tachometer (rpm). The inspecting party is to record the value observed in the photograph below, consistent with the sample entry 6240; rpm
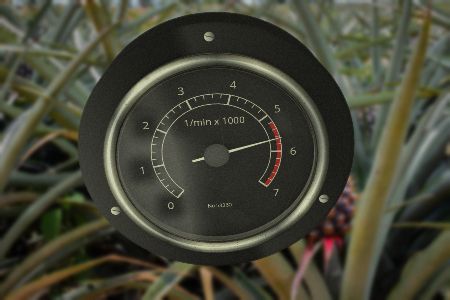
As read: 5600; rpm
